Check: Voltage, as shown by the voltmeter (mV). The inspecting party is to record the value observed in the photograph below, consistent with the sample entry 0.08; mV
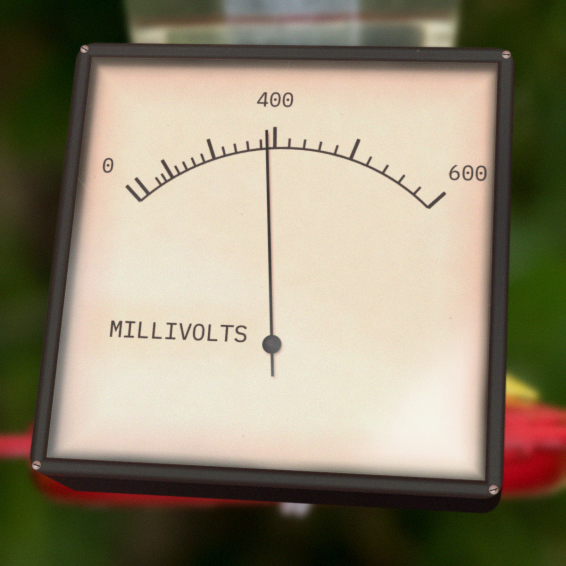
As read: 390; mV
